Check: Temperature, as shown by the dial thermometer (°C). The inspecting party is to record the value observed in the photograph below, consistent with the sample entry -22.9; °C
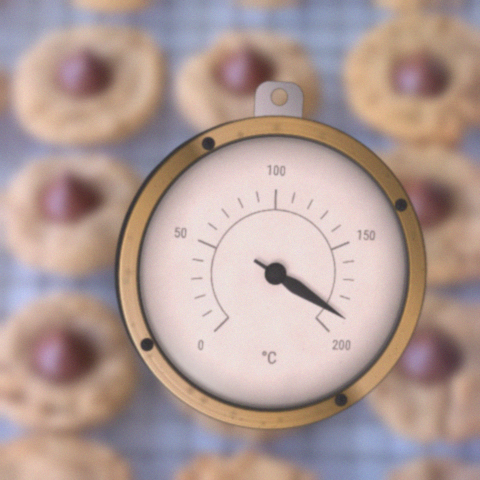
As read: 190; °C
